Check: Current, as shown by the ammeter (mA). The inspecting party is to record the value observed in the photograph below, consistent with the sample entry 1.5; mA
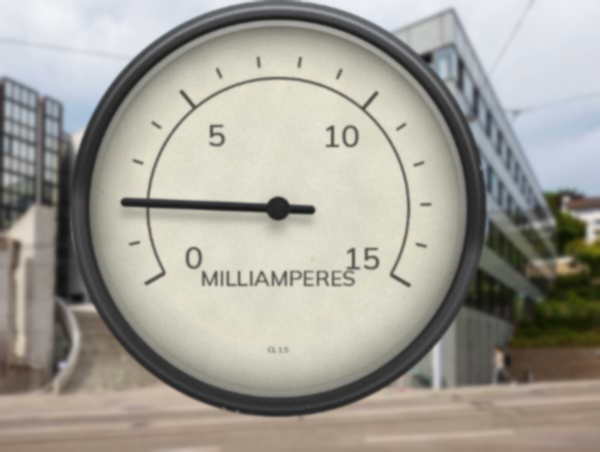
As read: 2; mA
